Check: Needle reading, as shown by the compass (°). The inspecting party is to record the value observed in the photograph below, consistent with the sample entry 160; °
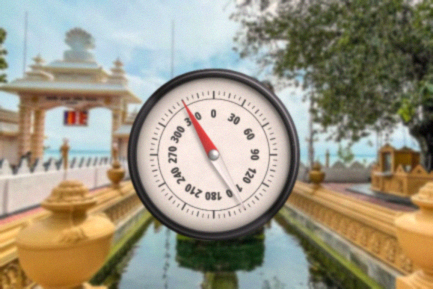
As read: 330; °
